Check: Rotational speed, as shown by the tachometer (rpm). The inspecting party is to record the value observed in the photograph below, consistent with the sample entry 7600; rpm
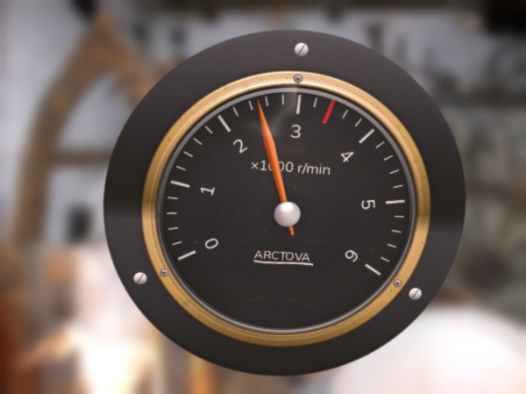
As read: 2500; rpm
